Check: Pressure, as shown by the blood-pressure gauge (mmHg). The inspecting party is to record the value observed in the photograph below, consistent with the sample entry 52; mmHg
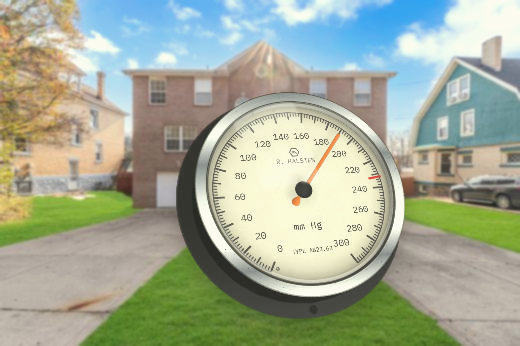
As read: 190; mmHg
